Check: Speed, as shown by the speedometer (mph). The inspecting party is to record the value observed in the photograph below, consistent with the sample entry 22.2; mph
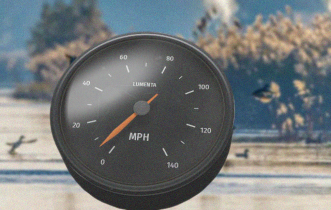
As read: 5; mph
